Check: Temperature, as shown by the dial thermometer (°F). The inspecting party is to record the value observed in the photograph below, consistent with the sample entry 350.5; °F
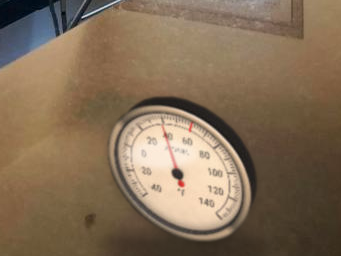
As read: 40; °F
